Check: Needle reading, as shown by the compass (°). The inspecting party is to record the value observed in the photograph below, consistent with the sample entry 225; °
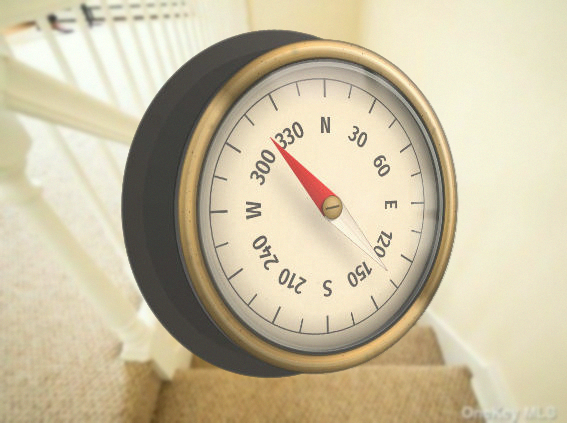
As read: 315; °
